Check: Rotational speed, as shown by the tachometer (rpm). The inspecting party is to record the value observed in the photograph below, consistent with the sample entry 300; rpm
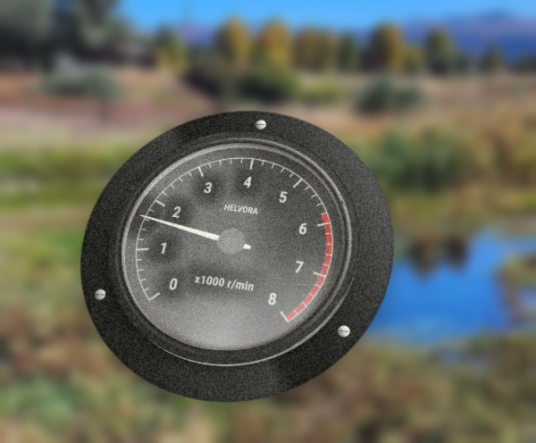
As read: 1600; rpm
